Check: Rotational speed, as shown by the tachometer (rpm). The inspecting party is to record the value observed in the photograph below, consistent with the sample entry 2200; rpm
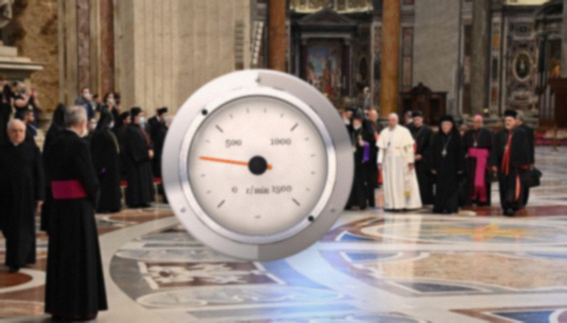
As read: 300; rpm
